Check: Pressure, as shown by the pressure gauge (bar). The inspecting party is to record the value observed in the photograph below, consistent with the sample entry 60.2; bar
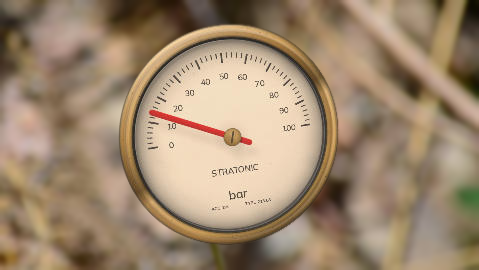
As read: 14; bar
